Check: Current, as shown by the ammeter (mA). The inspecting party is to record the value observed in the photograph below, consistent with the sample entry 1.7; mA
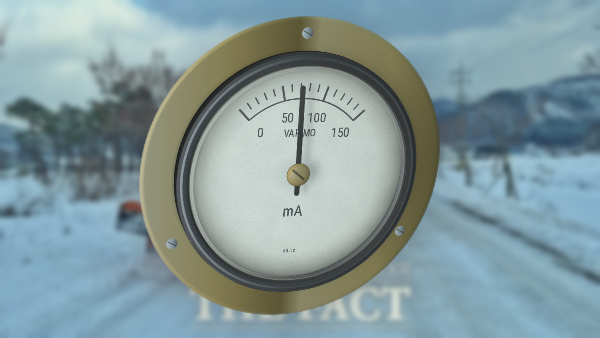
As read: 70; mA
